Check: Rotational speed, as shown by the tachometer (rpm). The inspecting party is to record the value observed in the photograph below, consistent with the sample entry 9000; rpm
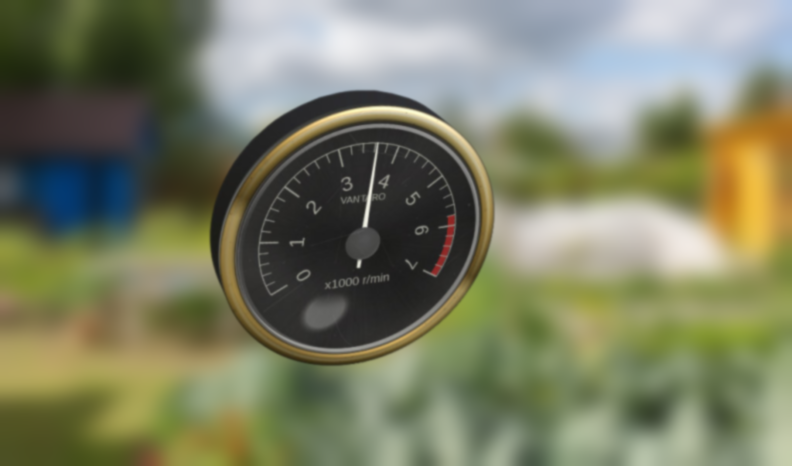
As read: 3600; rpm
